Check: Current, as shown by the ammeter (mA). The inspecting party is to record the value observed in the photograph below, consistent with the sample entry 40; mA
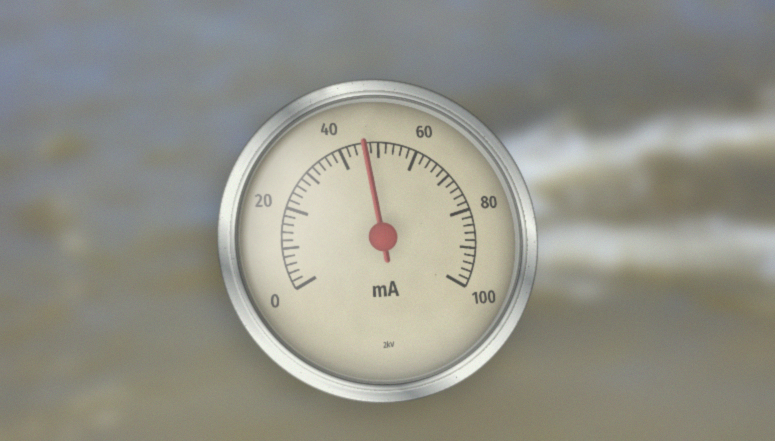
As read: 46; mA
